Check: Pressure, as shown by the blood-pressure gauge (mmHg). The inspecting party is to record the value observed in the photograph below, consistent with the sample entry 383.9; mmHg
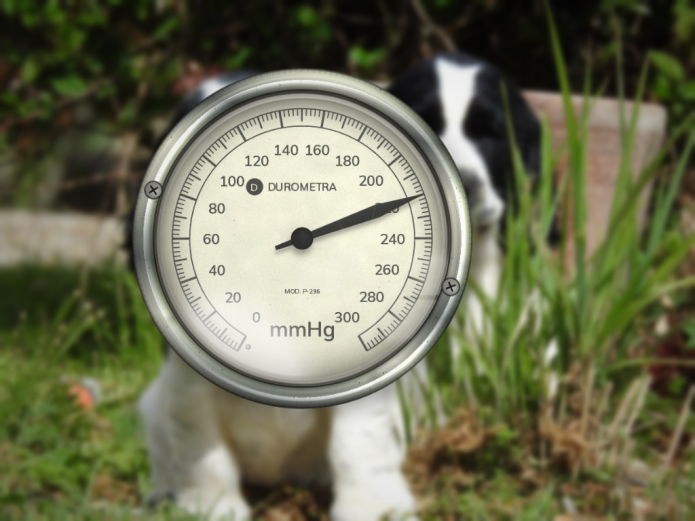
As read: 220; mmHg
